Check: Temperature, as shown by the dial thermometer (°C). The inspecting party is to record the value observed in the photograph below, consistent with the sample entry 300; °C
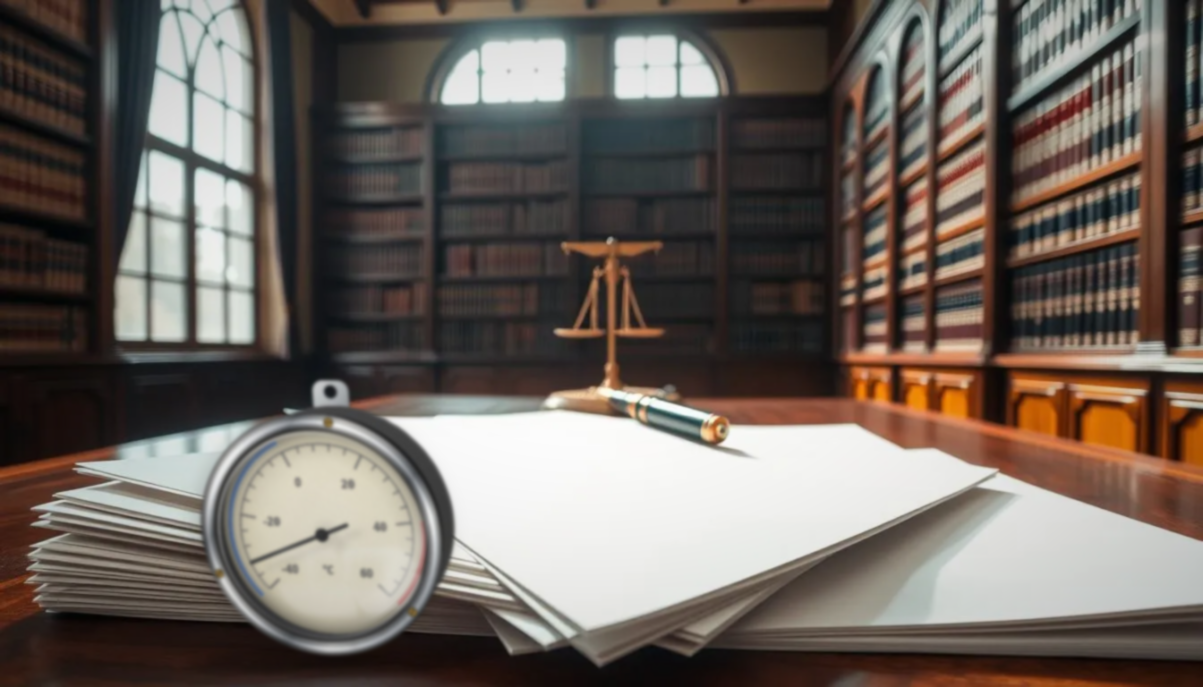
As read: -32; °C
